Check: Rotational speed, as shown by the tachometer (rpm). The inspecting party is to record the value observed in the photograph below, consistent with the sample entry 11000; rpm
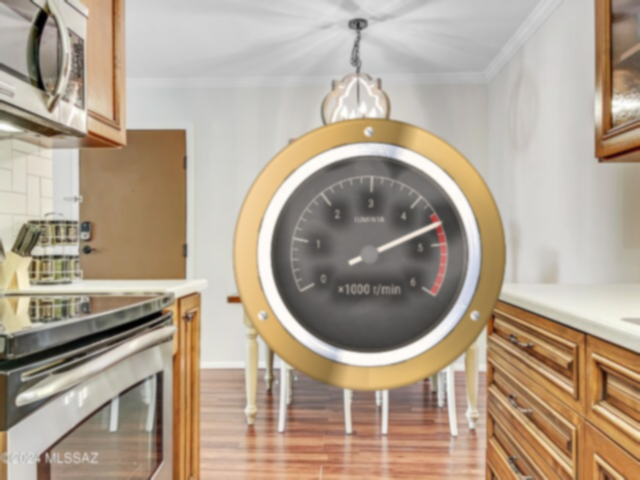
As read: 4600; rpm
